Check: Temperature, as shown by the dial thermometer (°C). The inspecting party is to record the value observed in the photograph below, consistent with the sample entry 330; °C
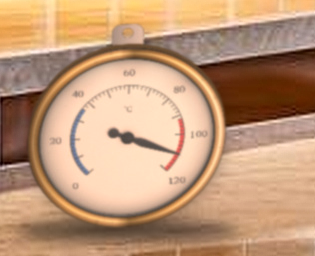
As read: 110; °C
